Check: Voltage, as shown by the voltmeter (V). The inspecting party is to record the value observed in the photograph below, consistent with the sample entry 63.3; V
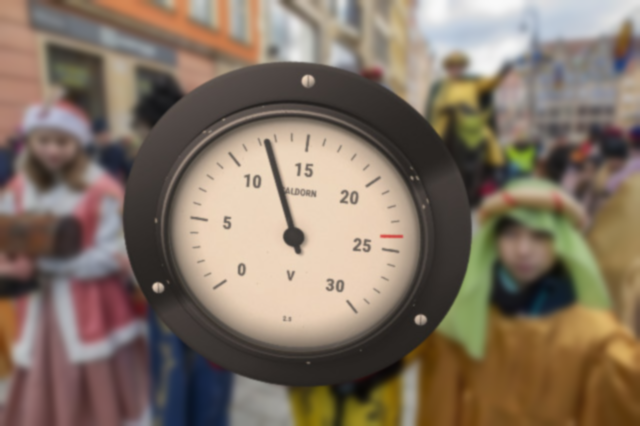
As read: 12.5; V
